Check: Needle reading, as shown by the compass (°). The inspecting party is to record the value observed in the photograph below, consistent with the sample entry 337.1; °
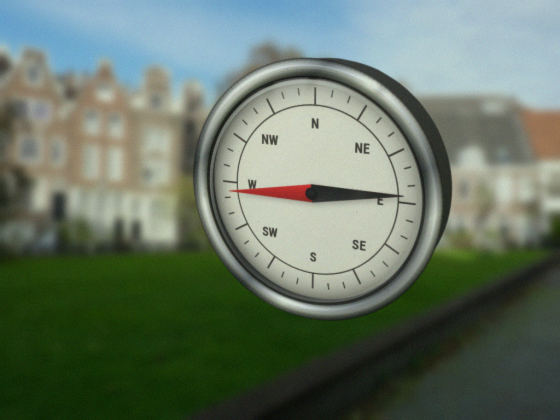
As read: 265; °
